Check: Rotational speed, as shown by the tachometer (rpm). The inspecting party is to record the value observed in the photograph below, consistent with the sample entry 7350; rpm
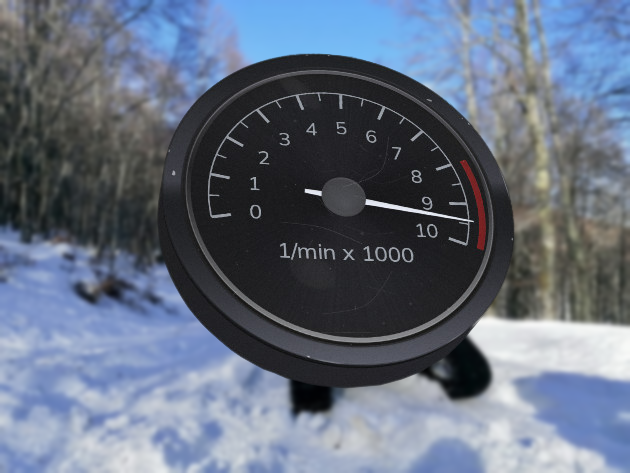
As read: 9500; rpm
